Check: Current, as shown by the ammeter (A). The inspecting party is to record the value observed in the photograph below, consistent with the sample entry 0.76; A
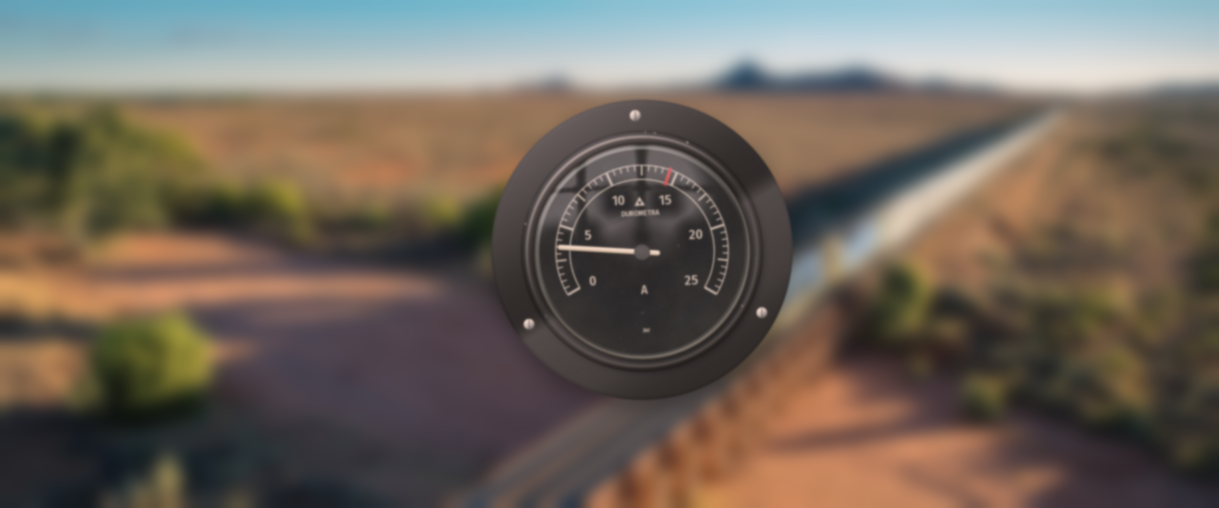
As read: 3.5; A
